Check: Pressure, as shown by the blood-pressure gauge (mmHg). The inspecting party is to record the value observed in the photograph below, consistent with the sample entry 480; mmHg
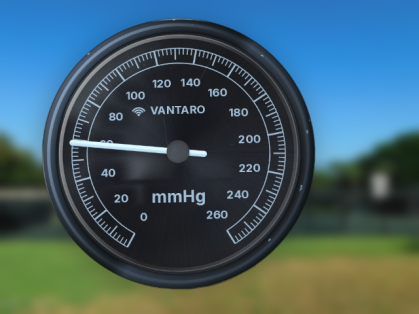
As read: 58; mmHg
